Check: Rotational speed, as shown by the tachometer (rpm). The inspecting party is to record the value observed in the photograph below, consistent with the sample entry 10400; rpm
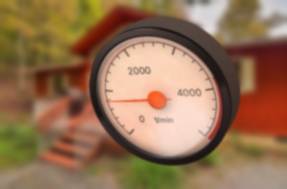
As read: 800; rpm
